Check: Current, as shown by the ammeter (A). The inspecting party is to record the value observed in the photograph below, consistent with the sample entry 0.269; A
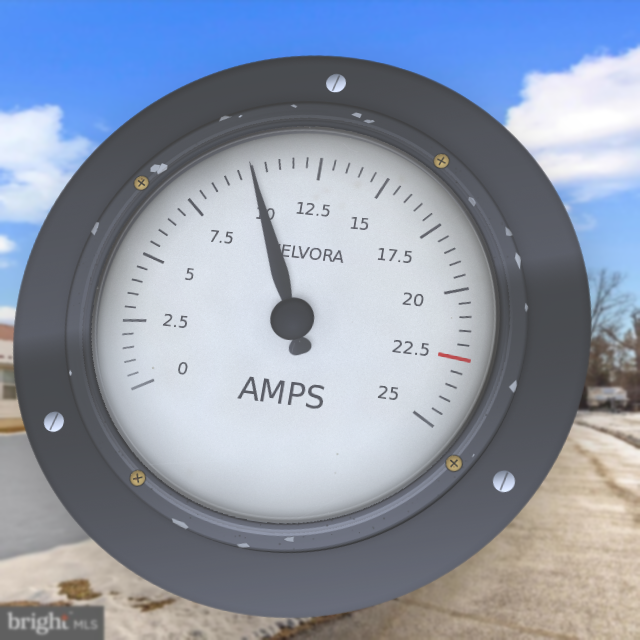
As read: 10; A
